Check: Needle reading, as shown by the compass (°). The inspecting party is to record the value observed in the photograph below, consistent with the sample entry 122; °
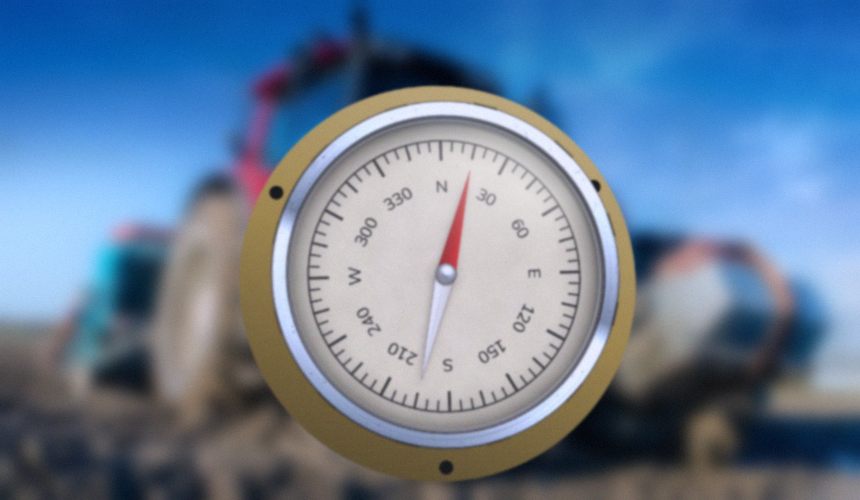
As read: 15; °
